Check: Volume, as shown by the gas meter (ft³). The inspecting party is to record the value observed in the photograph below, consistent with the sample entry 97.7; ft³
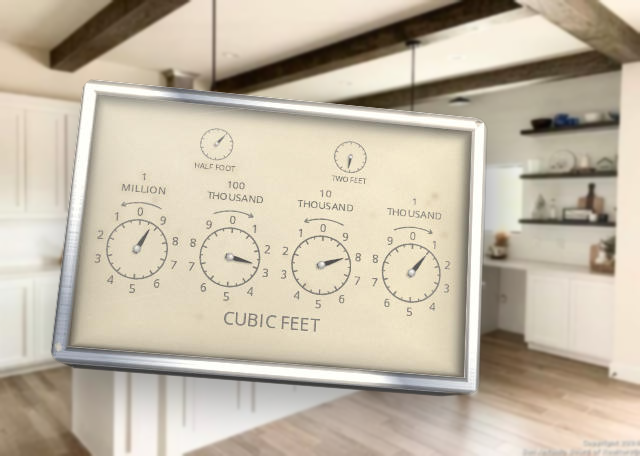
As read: 928100; ft³
